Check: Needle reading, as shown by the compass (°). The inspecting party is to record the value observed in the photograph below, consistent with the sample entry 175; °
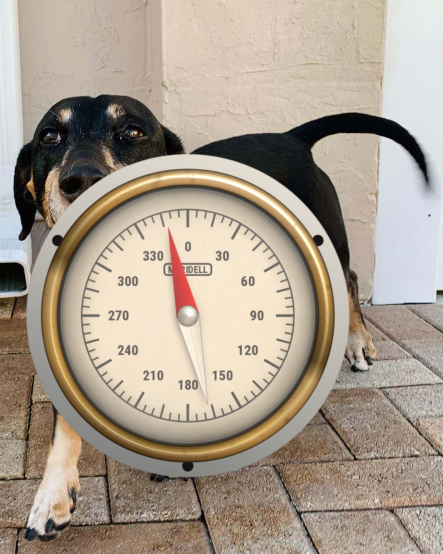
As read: 347.5; °
